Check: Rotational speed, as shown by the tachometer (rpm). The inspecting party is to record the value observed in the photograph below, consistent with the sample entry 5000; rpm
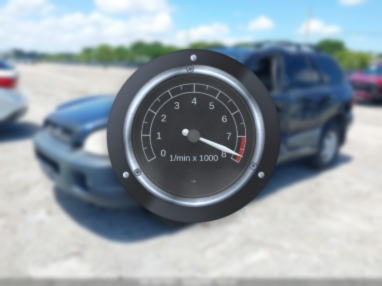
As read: 7750; rpm
